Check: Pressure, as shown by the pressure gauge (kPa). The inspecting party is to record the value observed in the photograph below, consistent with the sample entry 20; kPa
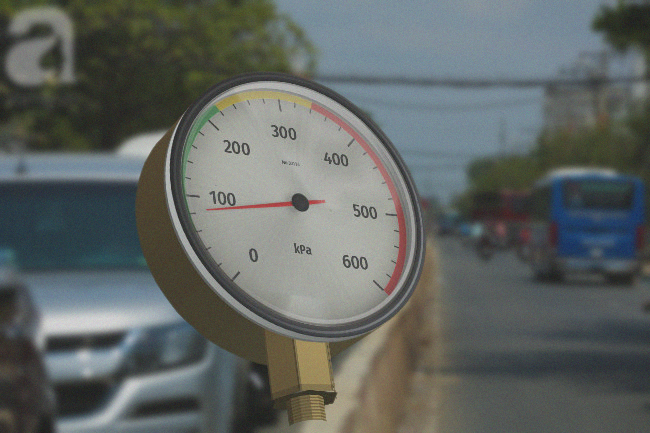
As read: 80; kPa
